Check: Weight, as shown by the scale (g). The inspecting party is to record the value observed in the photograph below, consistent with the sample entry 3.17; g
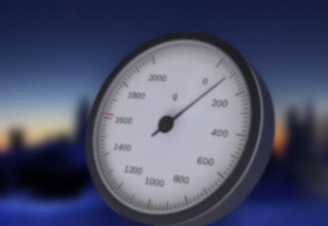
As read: 100; g
